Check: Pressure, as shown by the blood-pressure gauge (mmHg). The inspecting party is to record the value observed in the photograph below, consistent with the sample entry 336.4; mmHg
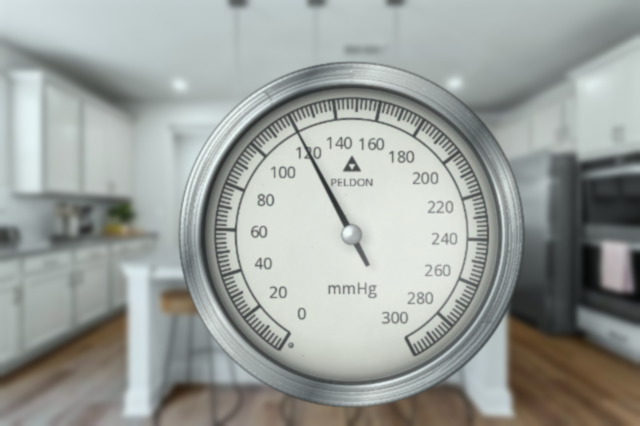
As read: 120; mmHg
